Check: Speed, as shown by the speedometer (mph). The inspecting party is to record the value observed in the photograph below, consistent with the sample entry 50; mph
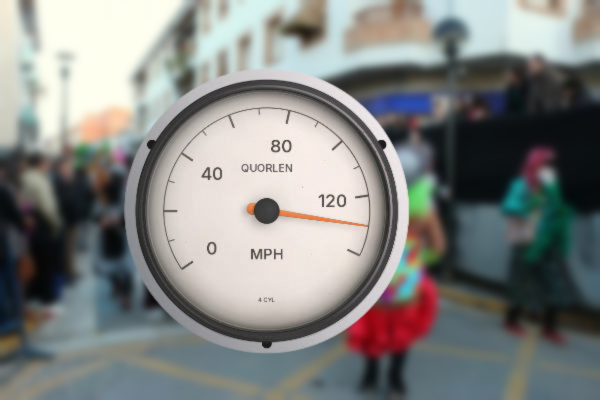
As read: 130; mph
